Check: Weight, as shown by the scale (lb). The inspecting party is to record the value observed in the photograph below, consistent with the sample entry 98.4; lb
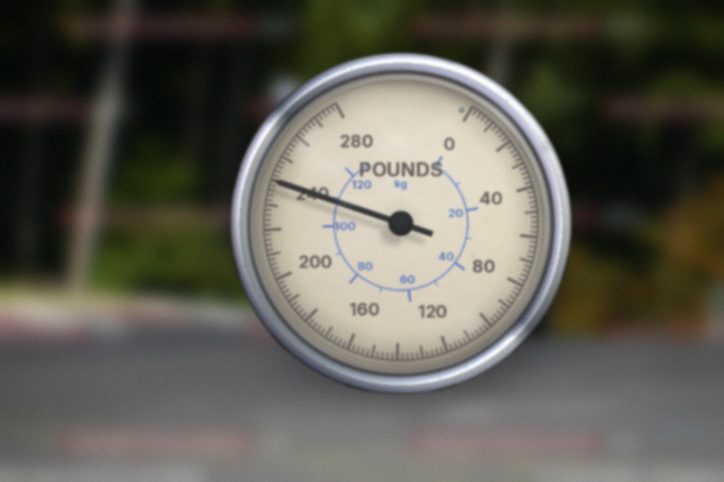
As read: 240; lb
